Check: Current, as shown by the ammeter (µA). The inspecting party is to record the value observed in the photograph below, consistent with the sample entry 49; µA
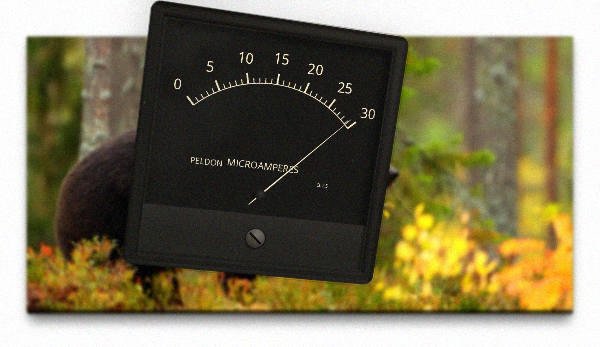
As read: 29; µA
